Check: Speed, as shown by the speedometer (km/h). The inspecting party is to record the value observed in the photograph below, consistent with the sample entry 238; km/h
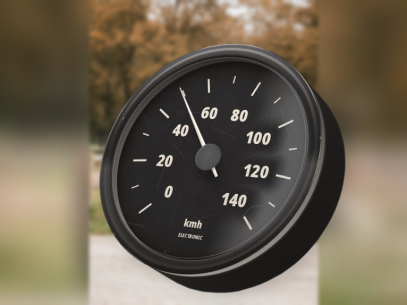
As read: 50; km/h
